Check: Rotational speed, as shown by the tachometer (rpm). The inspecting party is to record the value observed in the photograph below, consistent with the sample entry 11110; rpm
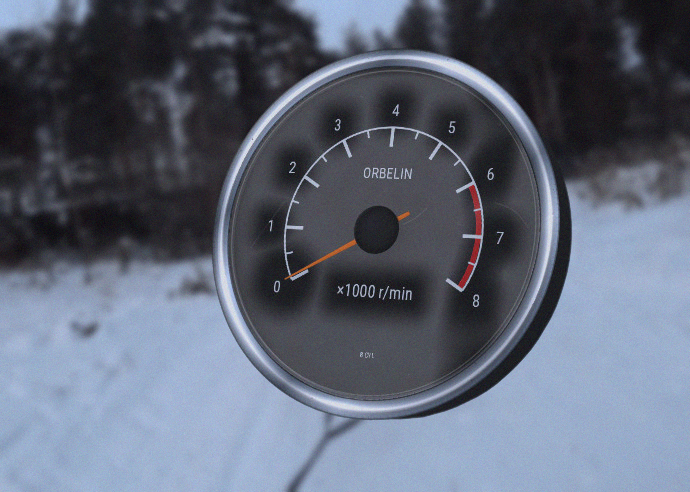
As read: 0; rpm
